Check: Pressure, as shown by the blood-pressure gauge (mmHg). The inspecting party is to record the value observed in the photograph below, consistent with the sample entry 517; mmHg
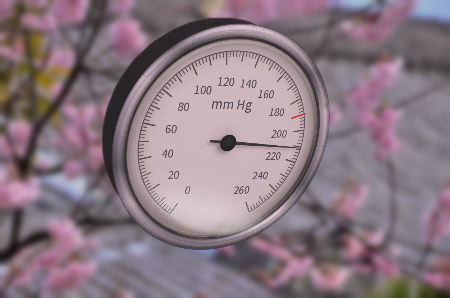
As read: 210; mmHg
